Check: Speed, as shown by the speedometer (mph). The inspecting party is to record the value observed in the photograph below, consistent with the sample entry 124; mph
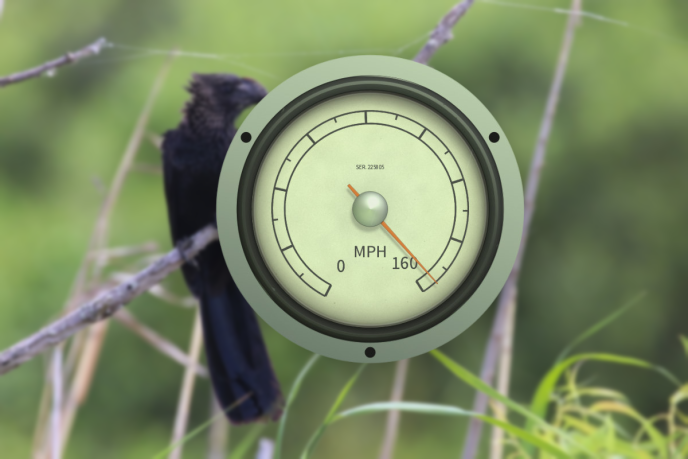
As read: 155; mph
